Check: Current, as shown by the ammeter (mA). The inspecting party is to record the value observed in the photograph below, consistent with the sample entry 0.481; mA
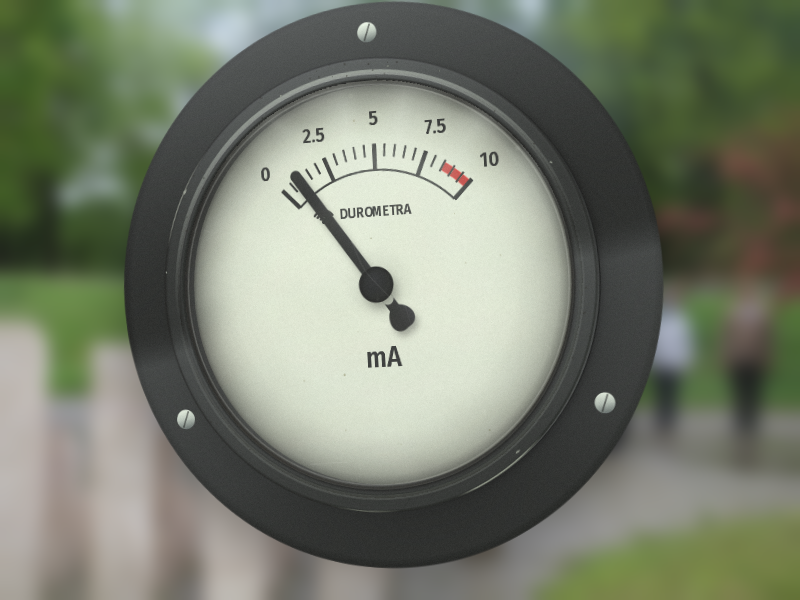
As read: 1; mA
